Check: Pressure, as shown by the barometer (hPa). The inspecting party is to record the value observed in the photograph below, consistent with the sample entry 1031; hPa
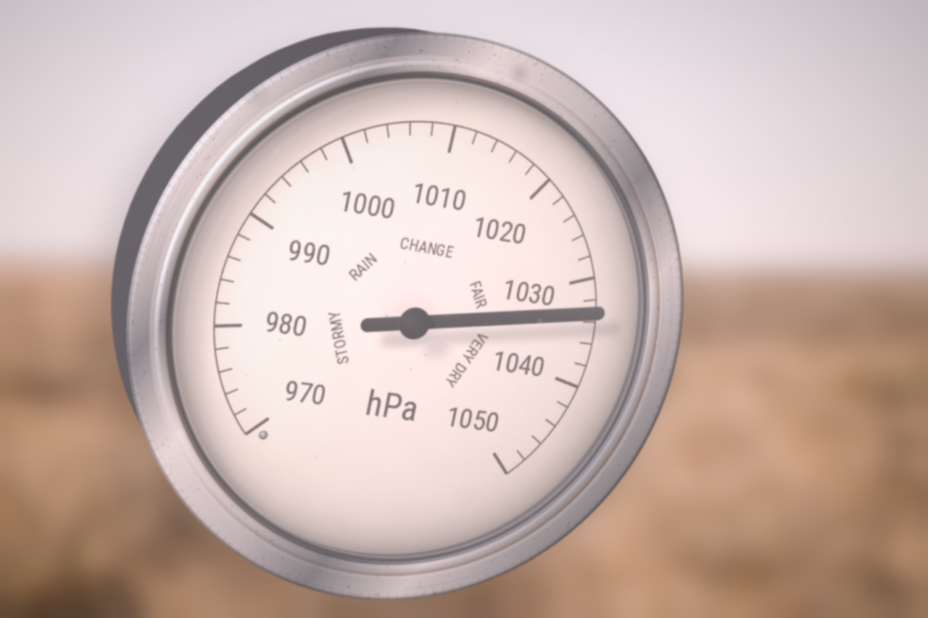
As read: 1033; hPa
